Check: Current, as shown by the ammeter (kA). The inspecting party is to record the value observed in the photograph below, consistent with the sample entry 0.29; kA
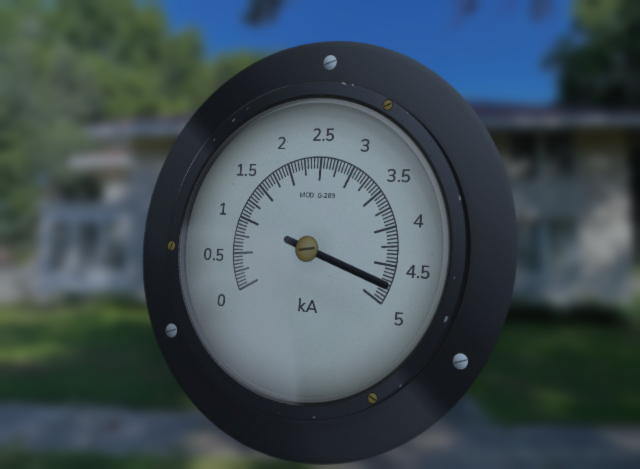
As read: 4.75; kA
